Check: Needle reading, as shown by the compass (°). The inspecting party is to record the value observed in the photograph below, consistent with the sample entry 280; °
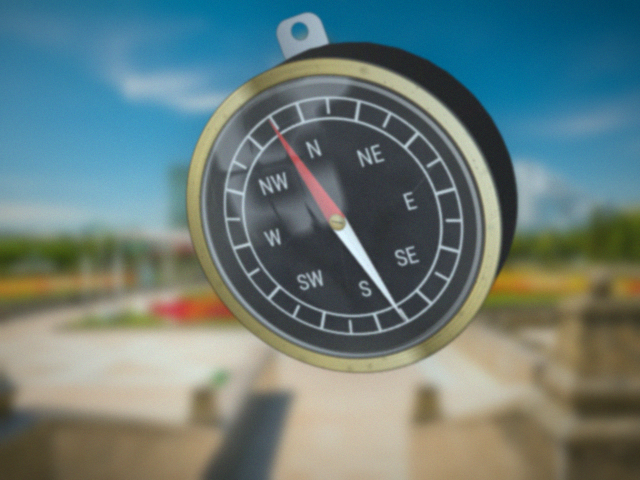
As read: 345; °
